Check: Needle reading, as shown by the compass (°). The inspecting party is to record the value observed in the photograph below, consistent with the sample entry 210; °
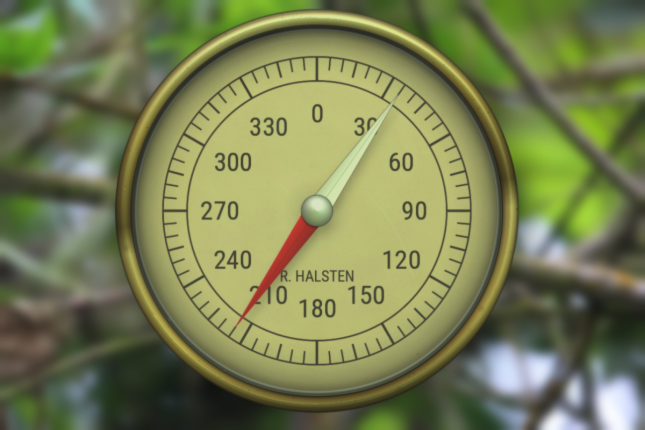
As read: 215; °
